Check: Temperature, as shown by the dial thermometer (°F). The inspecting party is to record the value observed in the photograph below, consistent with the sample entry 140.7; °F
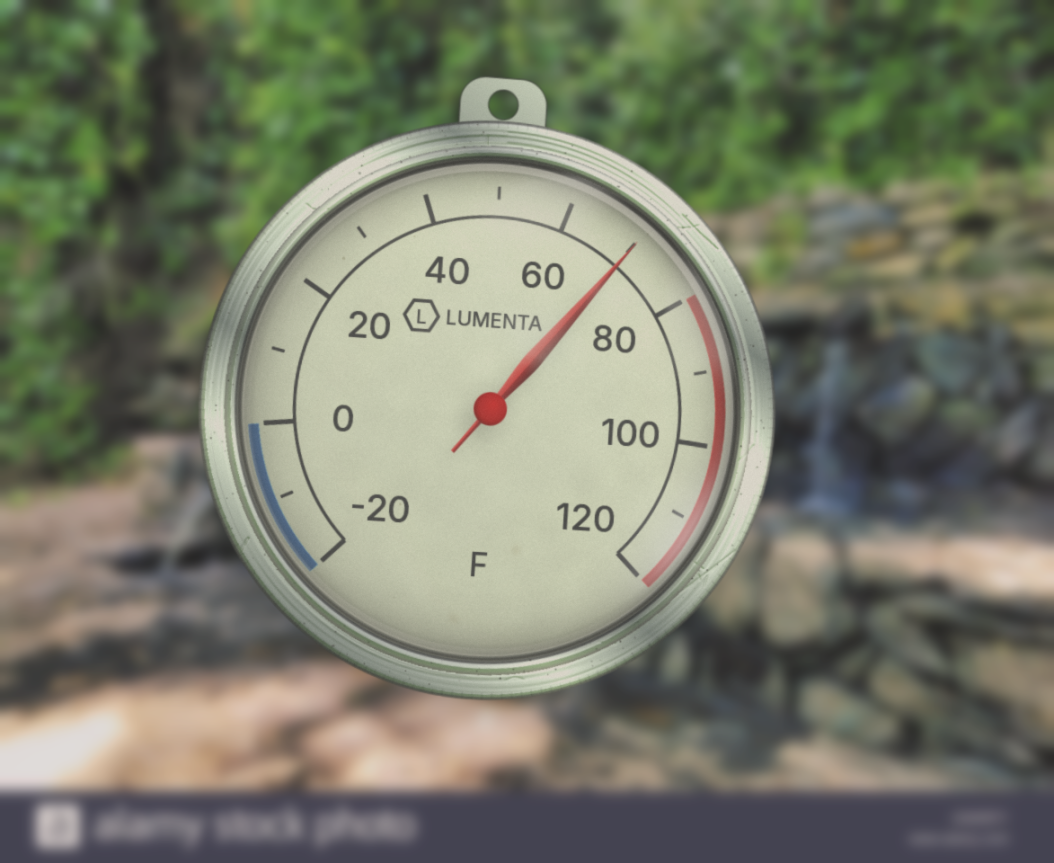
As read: 70; °F
